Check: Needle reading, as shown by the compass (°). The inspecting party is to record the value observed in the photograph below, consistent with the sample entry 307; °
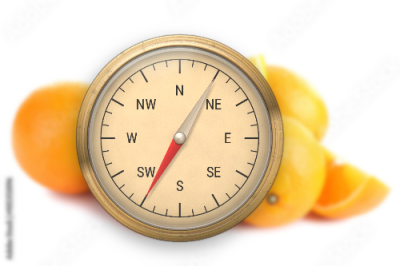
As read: 210; °
